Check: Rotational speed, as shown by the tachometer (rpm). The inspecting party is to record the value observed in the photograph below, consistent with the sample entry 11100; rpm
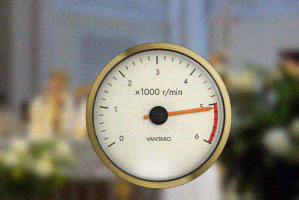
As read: 5100; rpm
